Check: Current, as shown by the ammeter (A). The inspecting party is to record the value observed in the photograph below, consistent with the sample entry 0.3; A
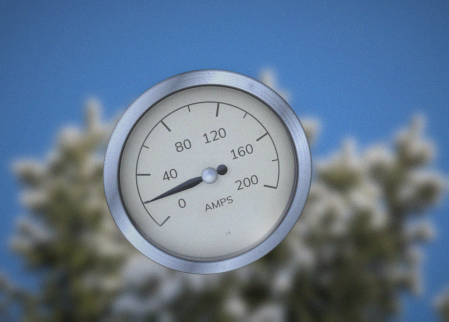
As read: 20; A
